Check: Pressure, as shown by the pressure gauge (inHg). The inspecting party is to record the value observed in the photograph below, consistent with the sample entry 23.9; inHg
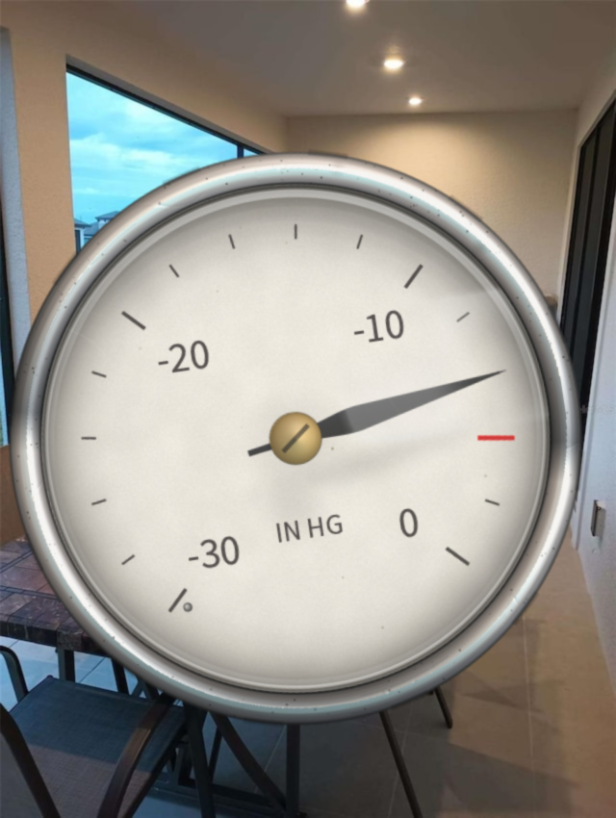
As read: -6; inHg
